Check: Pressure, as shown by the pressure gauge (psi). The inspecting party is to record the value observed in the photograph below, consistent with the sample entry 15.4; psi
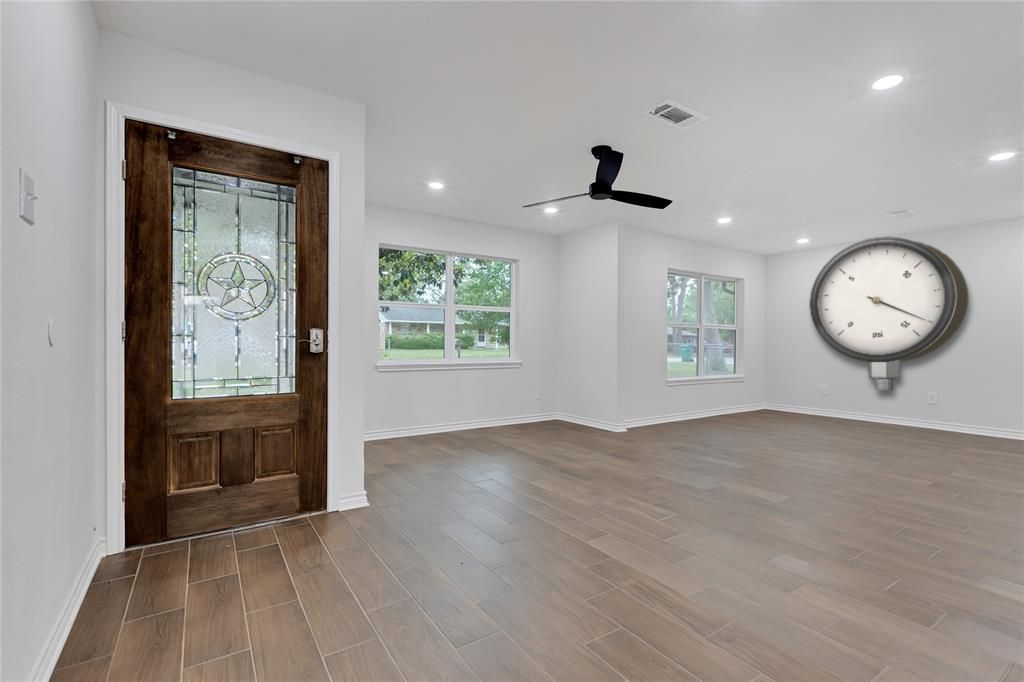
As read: 14; psi
